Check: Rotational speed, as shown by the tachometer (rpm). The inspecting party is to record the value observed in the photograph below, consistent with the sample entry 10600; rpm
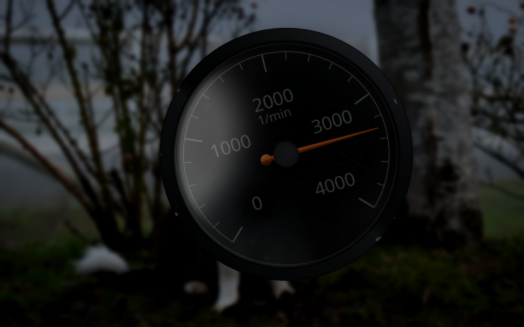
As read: 3300; rpm
